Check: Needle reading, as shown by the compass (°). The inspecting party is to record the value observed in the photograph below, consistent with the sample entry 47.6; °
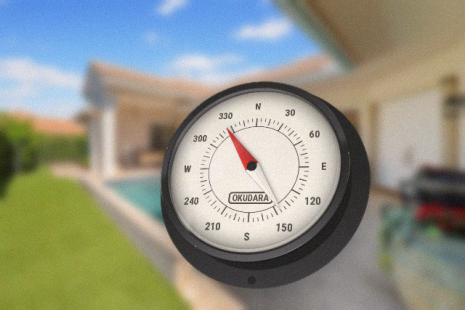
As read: 325; °
